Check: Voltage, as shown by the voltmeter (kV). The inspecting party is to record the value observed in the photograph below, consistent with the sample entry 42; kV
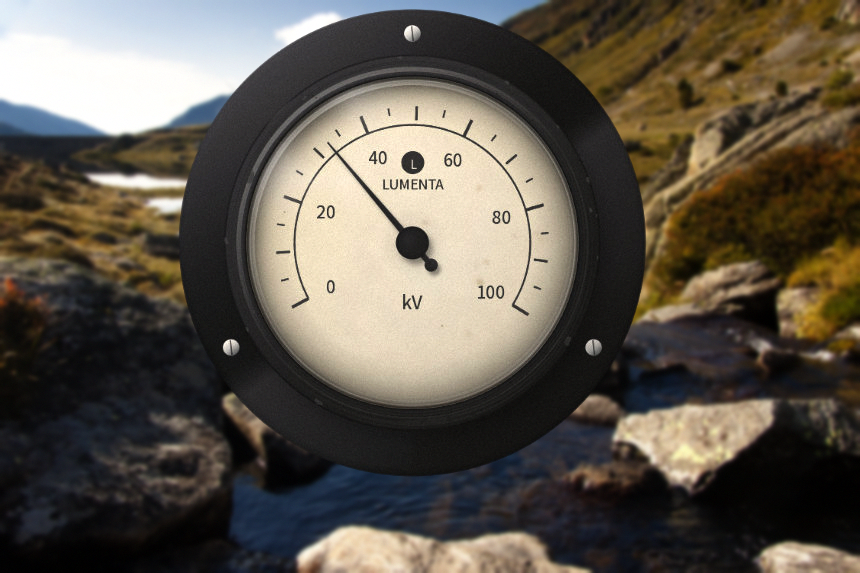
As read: 32.5; kV
